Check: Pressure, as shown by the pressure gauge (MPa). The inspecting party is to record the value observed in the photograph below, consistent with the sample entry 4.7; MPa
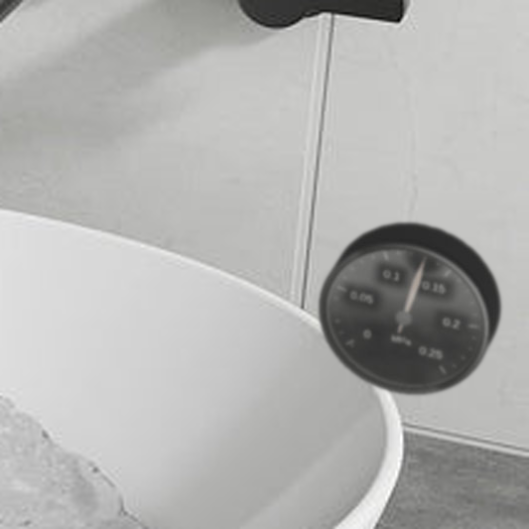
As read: 0.13; MPa
